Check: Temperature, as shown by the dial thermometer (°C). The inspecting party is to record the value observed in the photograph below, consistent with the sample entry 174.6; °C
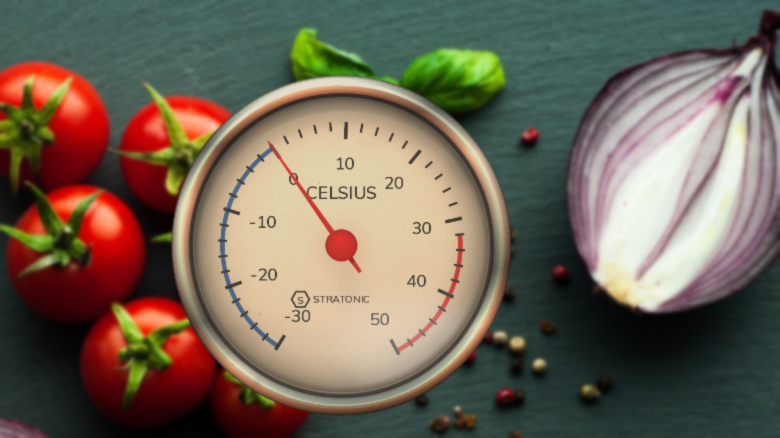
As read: 0; °C
